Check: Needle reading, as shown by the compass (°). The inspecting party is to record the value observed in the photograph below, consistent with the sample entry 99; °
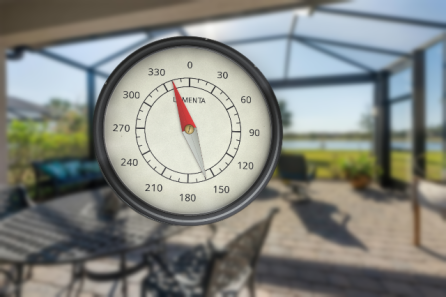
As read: 340; °
